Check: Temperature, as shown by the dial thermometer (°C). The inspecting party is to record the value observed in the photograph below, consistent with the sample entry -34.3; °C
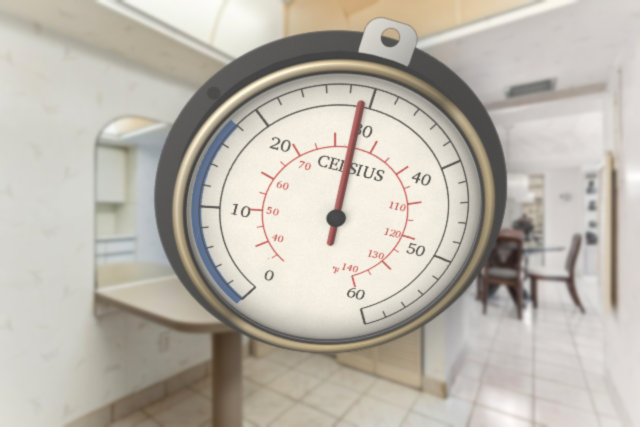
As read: 29; °C
